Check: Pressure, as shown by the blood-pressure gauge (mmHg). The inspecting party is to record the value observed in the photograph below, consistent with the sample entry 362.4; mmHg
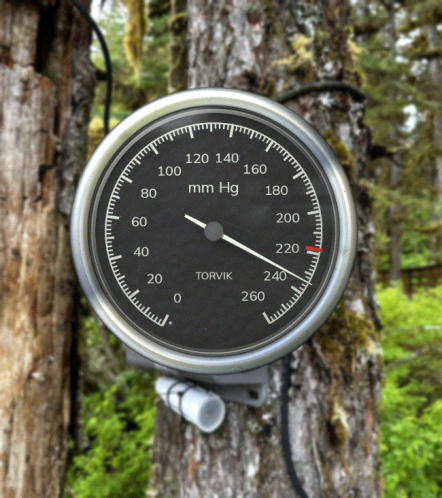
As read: 234; mmHg
